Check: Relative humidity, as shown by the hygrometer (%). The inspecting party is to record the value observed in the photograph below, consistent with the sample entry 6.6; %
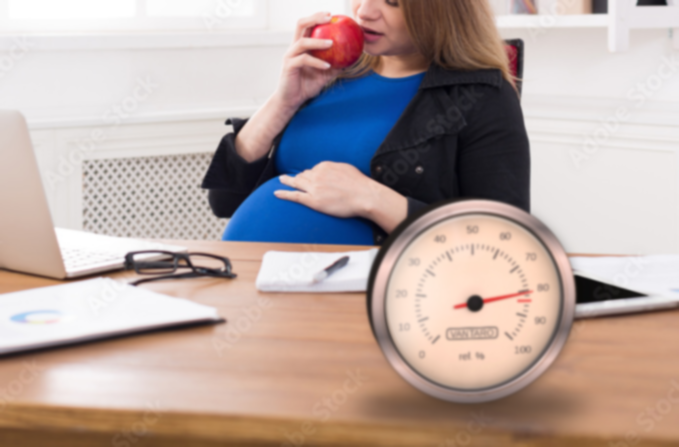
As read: 80; %
